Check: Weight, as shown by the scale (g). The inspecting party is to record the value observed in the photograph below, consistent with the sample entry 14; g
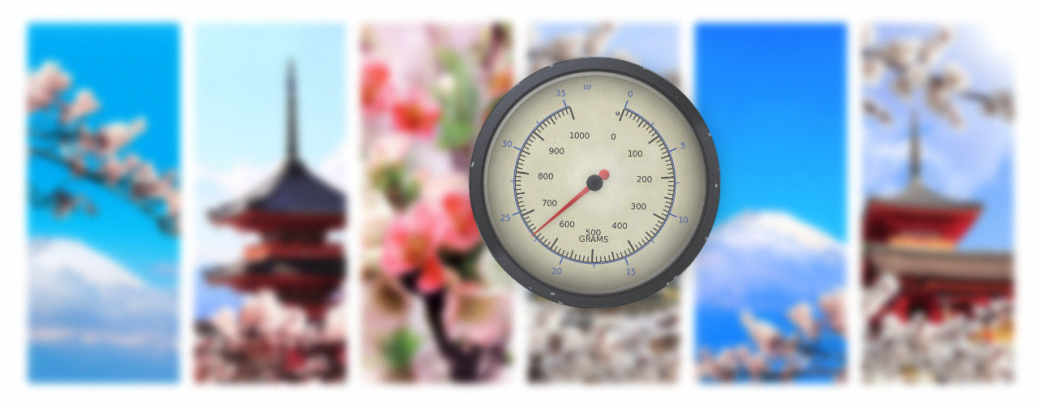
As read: 650; g
